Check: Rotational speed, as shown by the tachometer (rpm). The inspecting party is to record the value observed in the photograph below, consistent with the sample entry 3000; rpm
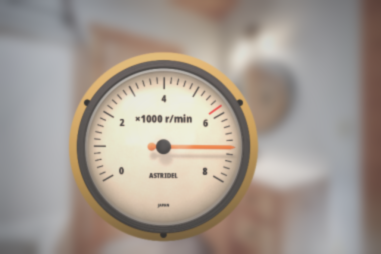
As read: 7000; rpm
